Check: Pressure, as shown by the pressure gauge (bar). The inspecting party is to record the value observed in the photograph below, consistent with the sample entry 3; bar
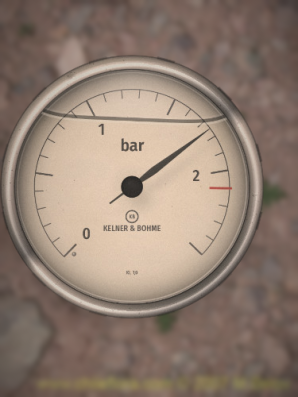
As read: 1.75; bar
